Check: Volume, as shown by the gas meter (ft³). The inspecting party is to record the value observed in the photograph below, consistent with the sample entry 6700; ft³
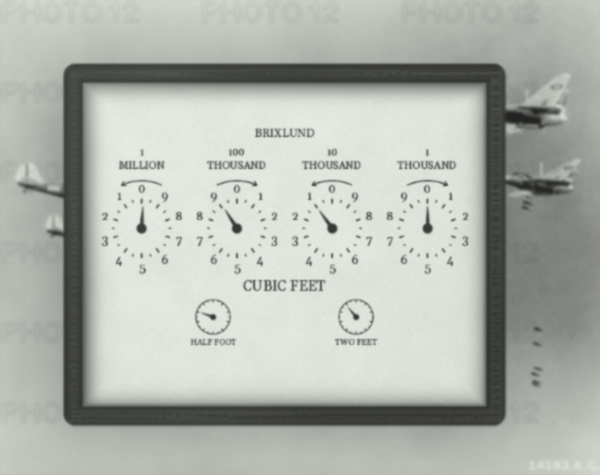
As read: 991000; ft³
